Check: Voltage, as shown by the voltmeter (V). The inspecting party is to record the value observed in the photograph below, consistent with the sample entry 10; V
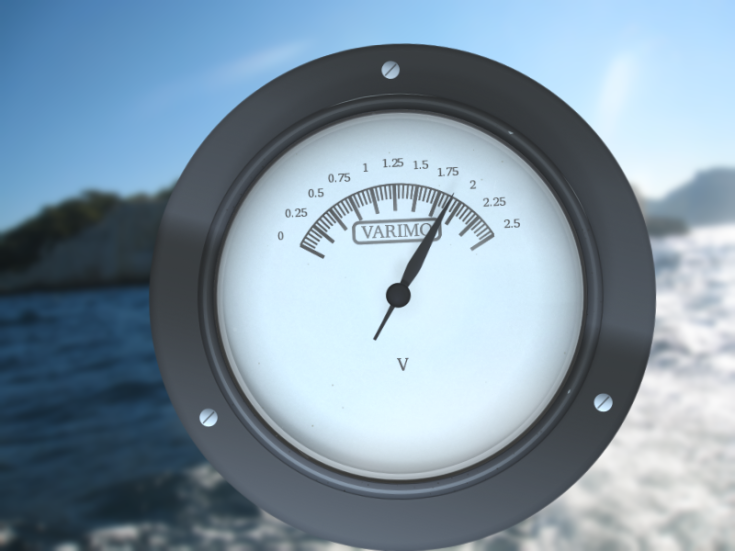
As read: 1.9; V
